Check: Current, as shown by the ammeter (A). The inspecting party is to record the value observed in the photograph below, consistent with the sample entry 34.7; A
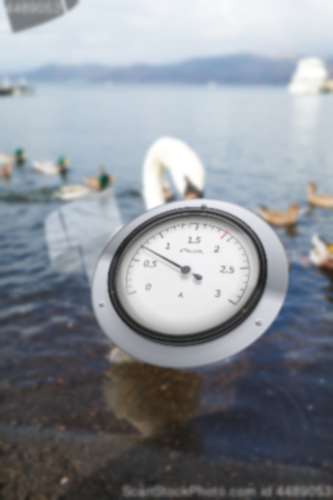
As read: 0.7; A
